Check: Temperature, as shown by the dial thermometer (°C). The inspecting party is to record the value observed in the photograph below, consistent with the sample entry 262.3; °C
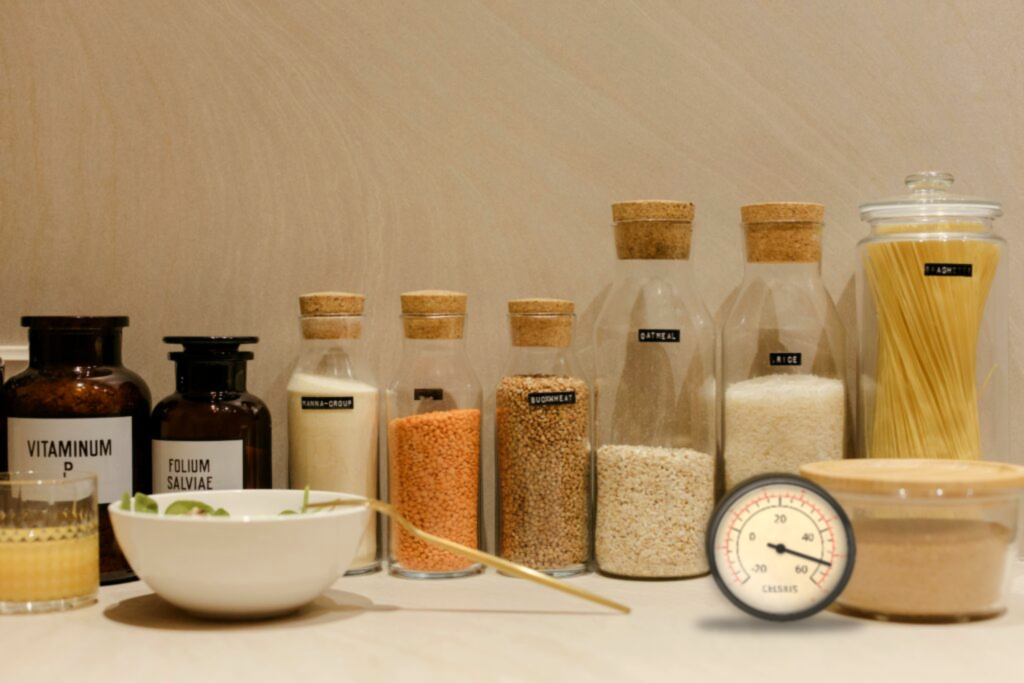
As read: 52; °C
